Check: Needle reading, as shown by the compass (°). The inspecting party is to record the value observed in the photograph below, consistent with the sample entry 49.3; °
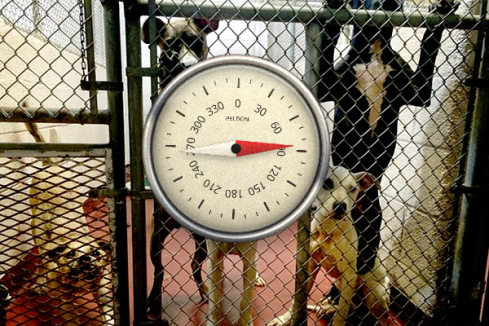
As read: 85; °
